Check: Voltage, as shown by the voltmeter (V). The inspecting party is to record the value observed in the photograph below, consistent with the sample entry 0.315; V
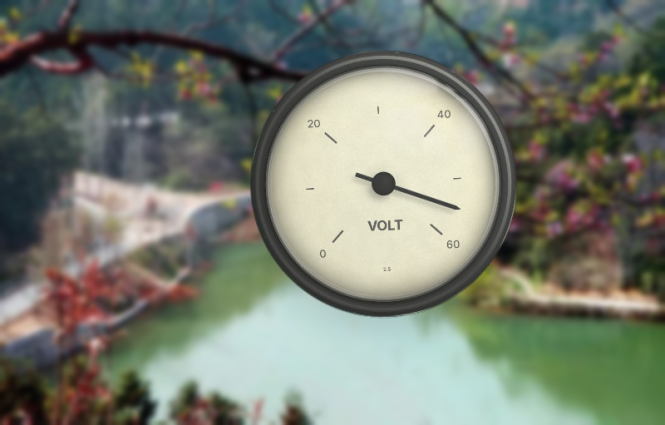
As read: 55; V
